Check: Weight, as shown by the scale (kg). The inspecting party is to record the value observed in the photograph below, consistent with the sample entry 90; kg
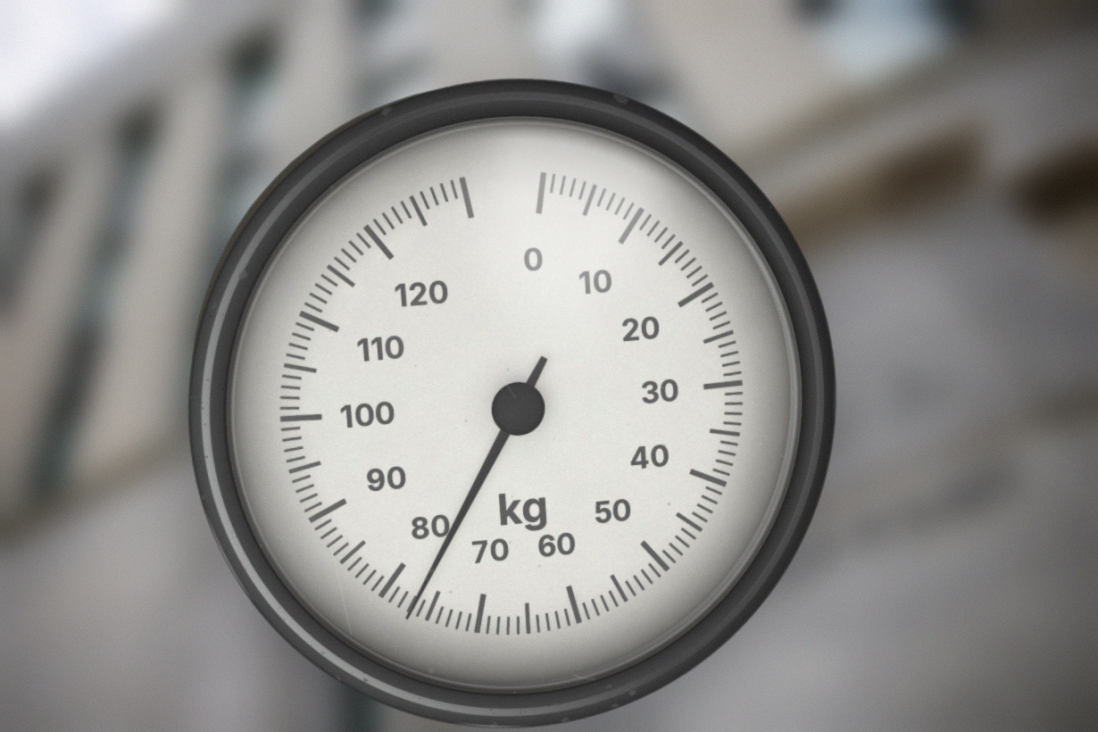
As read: 77; kg
